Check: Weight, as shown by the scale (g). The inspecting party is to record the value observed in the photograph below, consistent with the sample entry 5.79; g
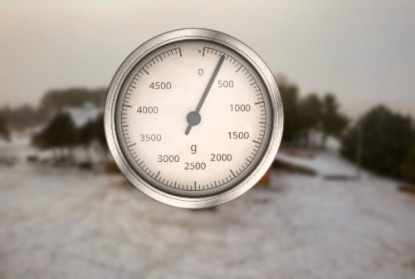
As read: 250; g
